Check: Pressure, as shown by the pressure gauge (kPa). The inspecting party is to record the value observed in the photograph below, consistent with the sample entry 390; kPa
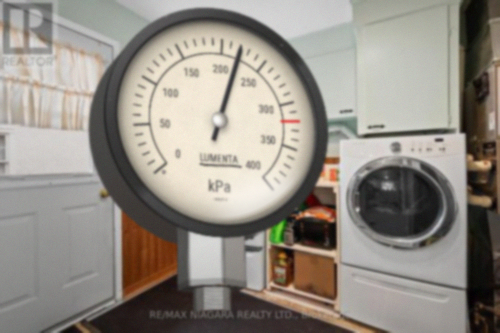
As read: 220; kPa
